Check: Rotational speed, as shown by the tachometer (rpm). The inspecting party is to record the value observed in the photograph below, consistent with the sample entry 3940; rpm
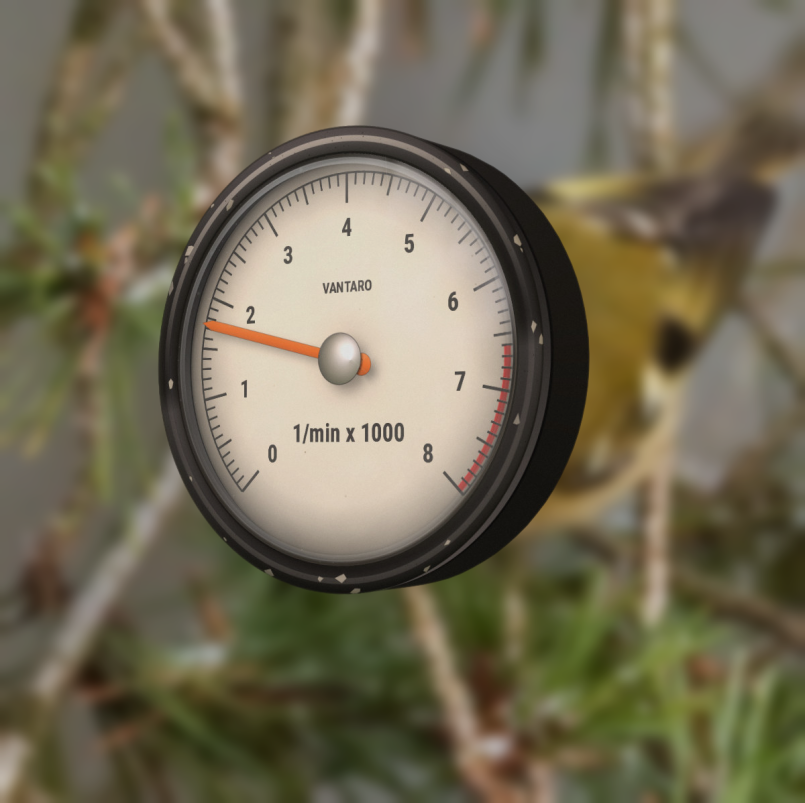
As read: 1750; rpm
